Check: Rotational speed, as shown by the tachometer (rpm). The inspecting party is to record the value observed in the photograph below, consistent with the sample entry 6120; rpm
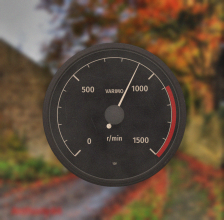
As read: 900; rpm
